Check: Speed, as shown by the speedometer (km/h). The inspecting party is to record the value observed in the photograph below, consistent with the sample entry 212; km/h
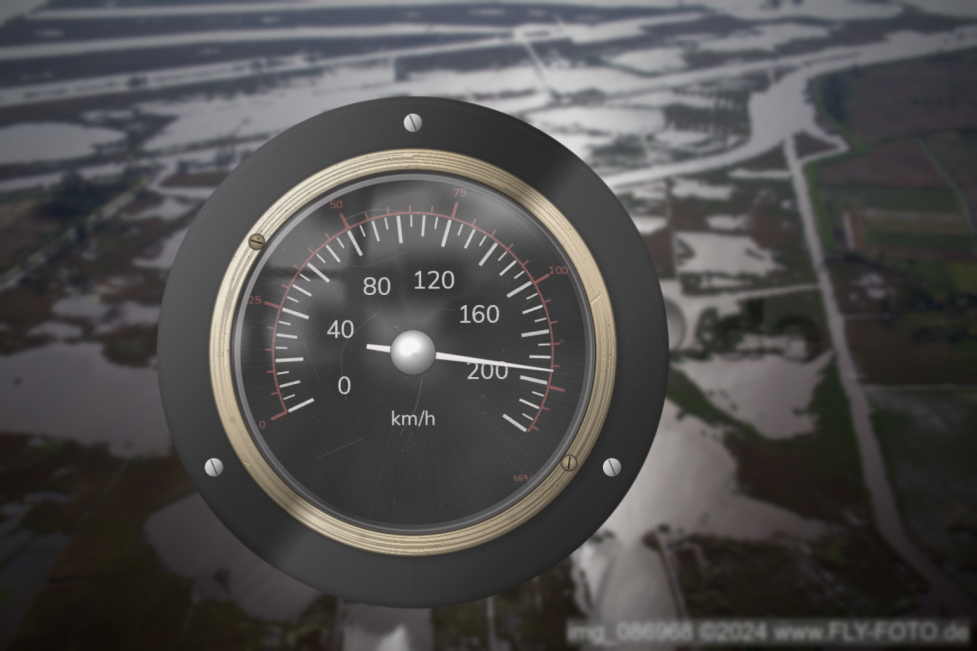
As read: 195; km/h
